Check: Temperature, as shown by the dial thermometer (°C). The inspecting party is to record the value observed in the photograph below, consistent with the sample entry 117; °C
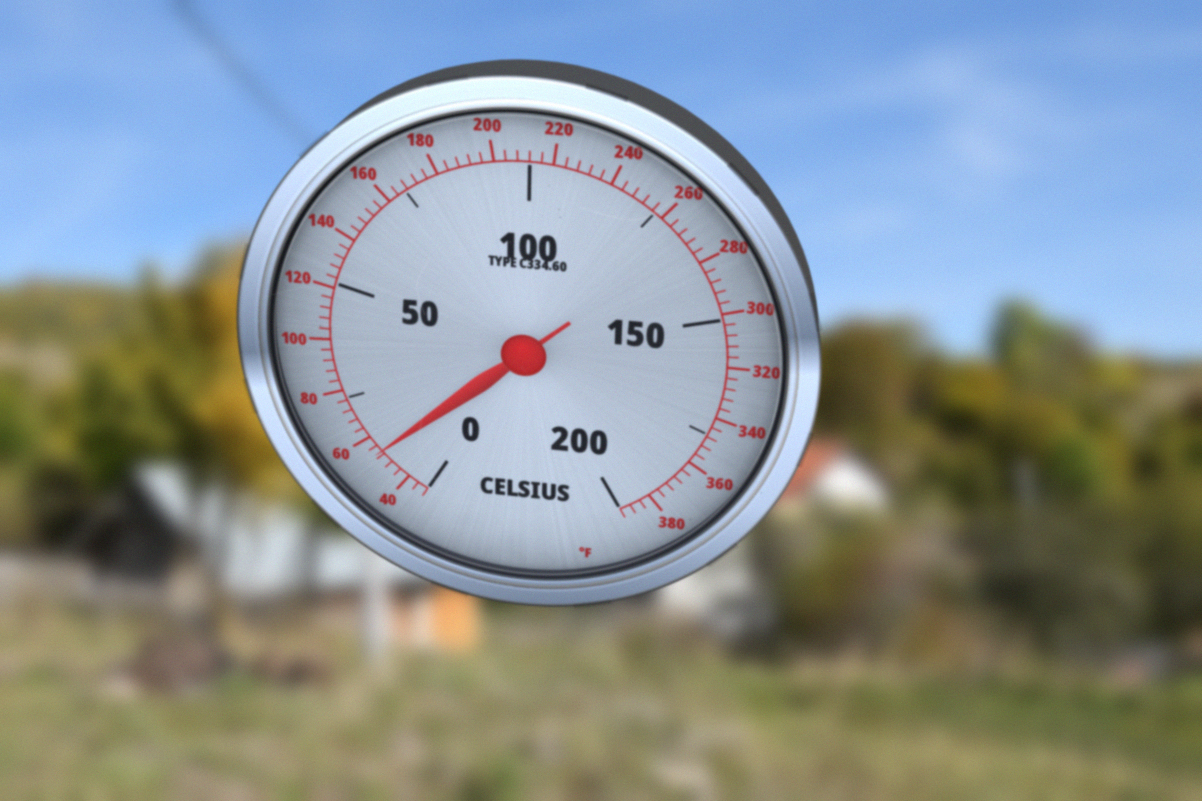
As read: 12.5; °C
